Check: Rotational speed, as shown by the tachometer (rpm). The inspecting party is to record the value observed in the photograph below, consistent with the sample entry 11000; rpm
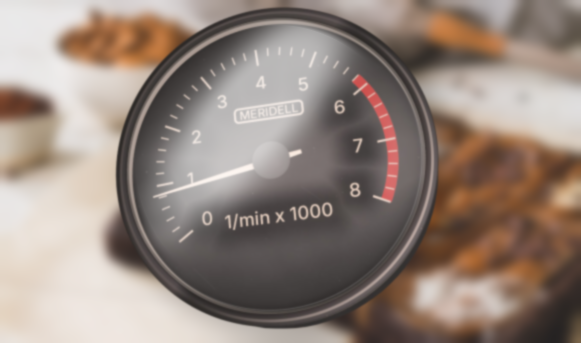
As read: 800; rpm
